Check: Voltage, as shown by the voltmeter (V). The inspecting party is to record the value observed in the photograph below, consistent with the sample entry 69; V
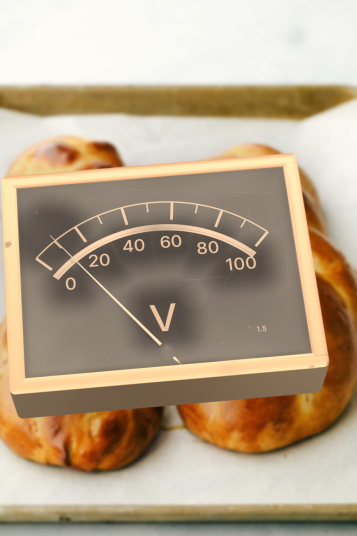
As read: 10; V
